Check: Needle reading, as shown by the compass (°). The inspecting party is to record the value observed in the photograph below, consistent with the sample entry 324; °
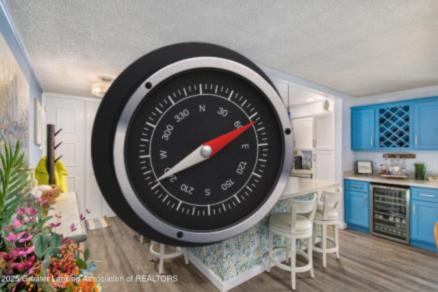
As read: 65; °
